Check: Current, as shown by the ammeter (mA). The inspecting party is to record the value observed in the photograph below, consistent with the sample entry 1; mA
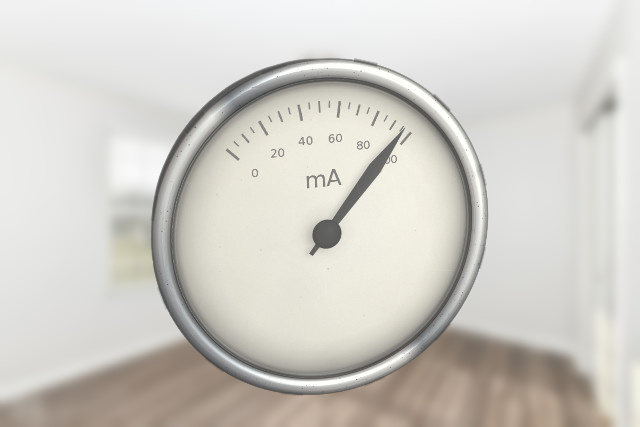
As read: 95; mA
